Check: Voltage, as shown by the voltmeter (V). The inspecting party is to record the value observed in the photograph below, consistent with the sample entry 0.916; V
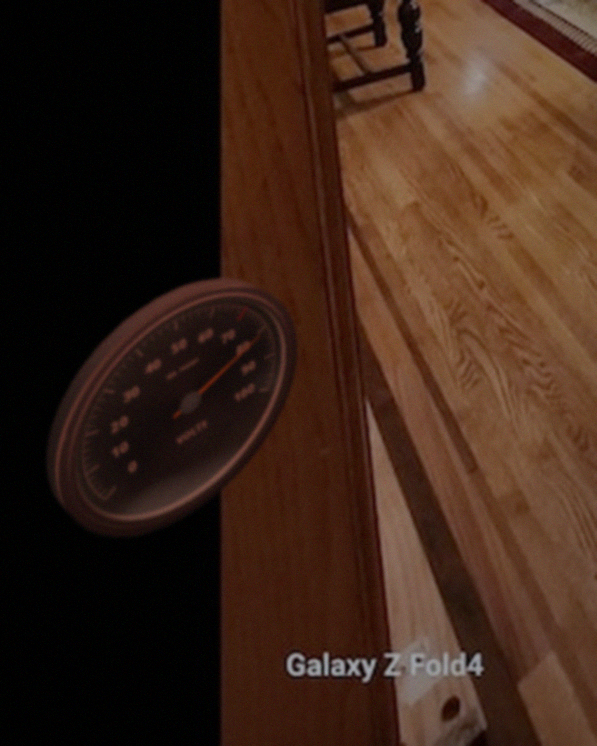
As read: 80; V
